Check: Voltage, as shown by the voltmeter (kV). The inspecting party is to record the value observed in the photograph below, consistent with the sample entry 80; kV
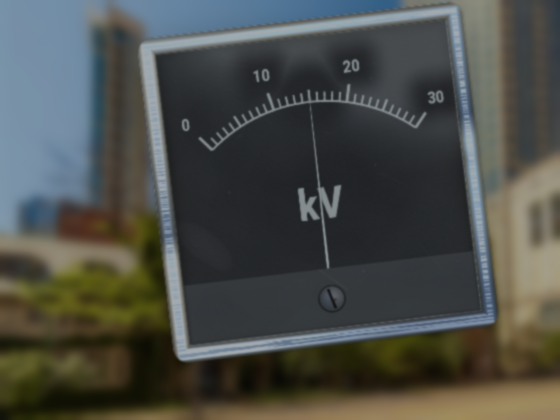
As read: 15; kV
